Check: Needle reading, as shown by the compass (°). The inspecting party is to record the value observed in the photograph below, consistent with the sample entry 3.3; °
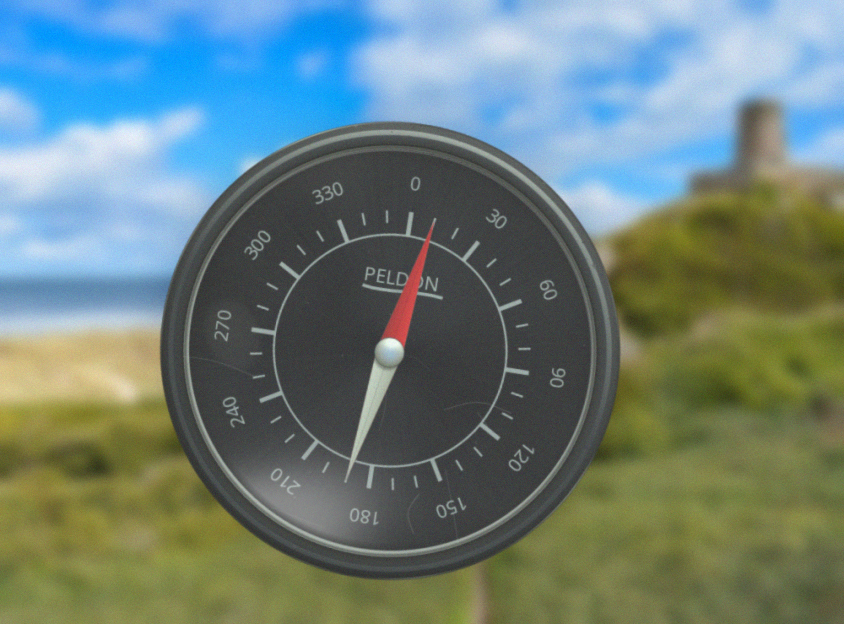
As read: 10; °
